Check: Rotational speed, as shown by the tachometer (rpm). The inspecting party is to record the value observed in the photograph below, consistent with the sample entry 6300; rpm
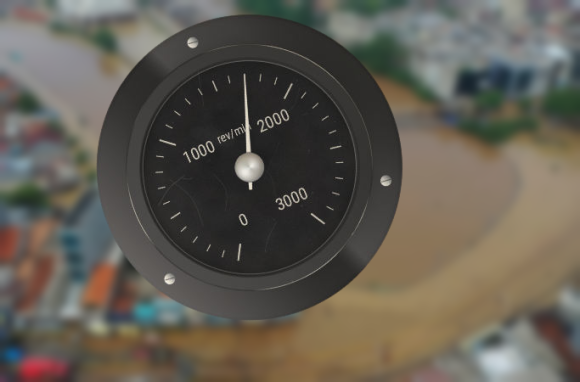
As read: 1700; rpm
